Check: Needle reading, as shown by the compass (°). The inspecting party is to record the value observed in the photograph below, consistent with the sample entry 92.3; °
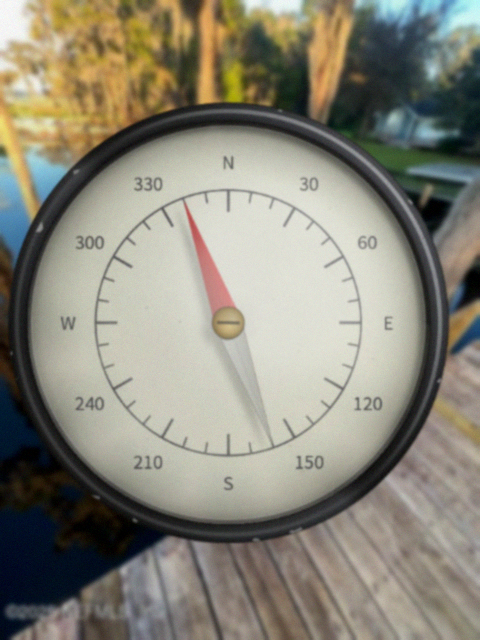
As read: 340; °
